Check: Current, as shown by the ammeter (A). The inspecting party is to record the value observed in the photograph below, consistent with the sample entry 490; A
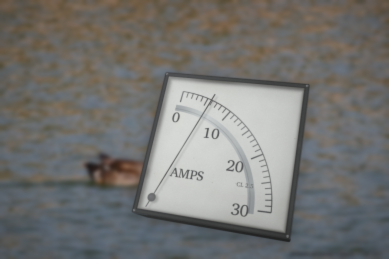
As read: 6; A
